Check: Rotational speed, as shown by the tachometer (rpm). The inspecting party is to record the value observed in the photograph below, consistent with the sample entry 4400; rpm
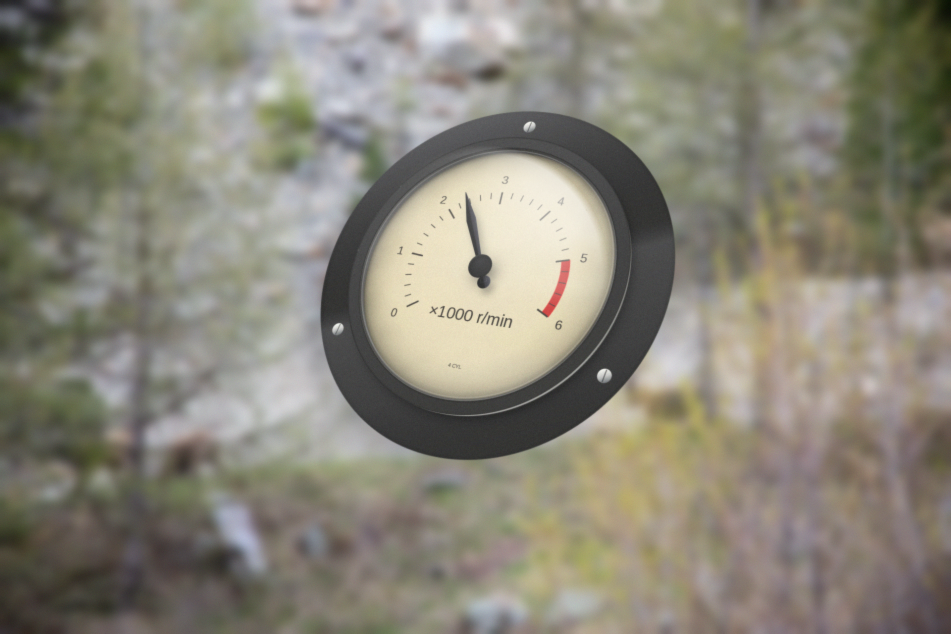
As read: 2400; rpm
